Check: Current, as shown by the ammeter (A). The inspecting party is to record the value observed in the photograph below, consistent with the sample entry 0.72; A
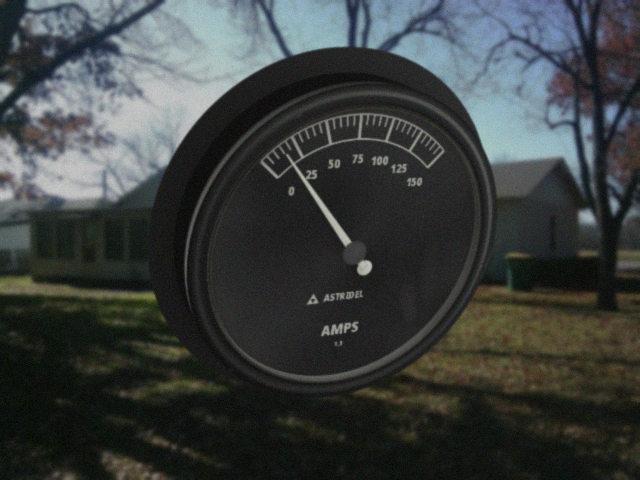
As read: 15; A
